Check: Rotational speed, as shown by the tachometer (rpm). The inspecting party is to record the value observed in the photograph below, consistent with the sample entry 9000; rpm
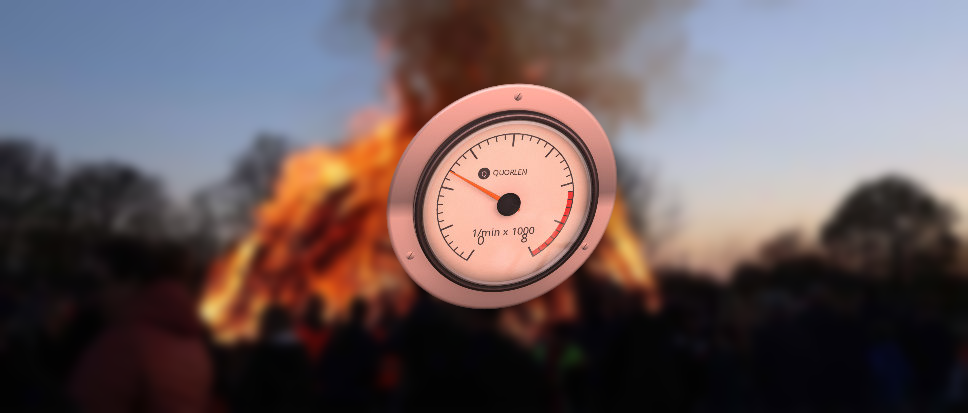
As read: 2400; rpm
